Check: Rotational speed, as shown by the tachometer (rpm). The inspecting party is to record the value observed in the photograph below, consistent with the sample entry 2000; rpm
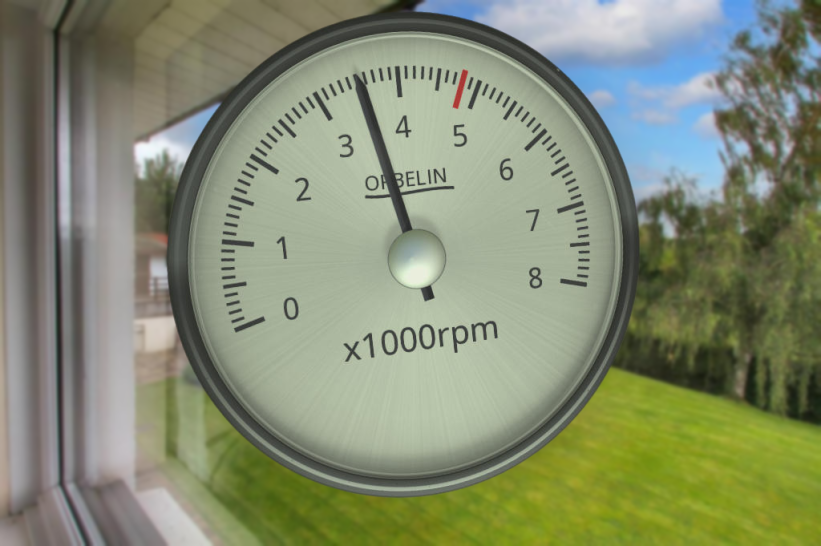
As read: 3500; rpm
